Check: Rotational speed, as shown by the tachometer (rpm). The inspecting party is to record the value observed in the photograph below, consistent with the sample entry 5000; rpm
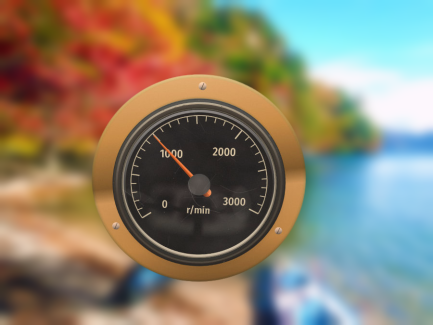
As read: 1000; rpm
